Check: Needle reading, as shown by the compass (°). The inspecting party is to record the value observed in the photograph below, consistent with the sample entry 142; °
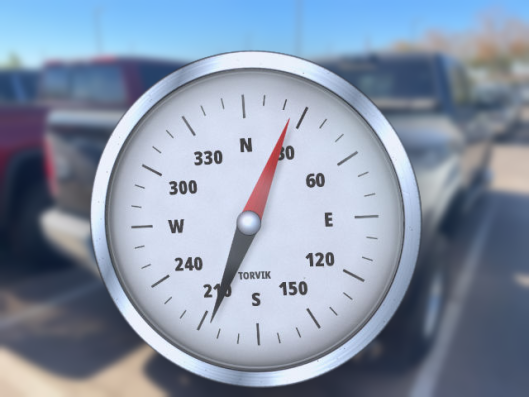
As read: 25; °
